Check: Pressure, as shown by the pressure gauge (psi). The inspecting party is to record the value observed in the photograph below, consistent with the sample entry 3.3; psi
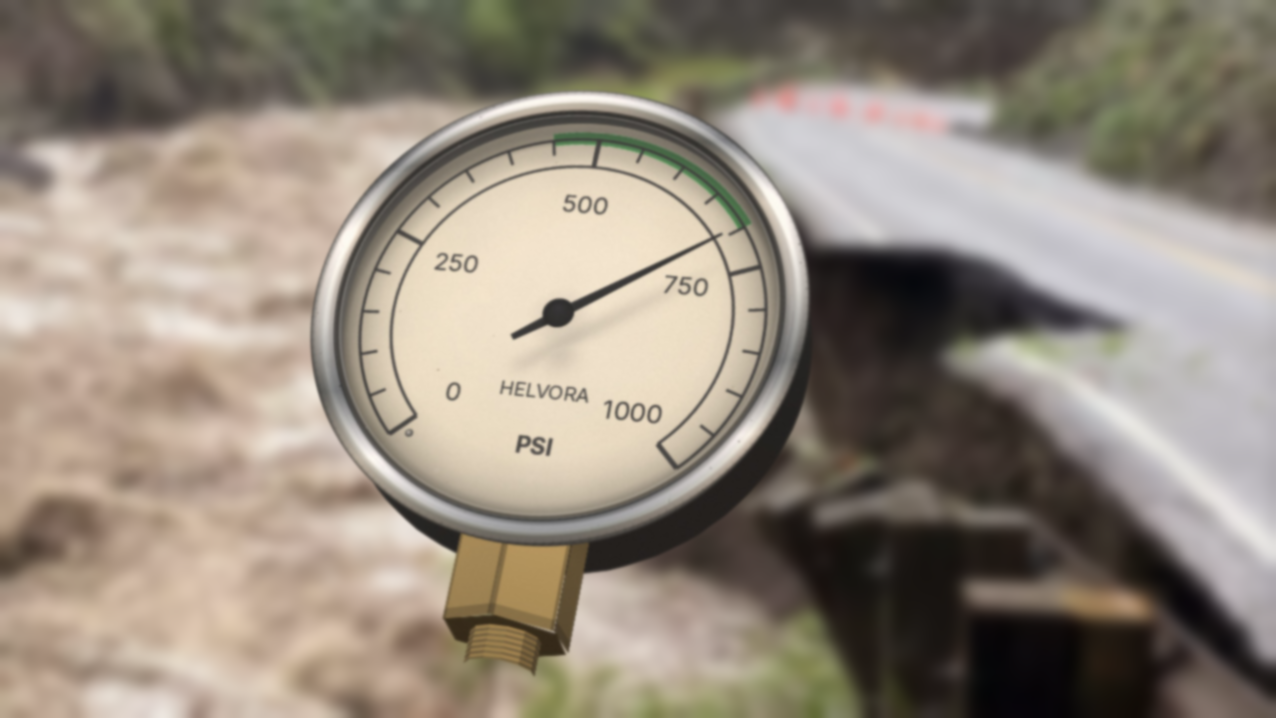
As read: 700; psi
